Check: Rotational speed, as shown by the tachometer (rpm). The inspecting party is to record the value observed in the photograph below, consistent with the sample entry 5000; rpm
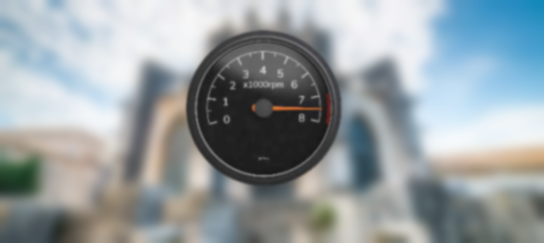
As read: 7500; rpm
